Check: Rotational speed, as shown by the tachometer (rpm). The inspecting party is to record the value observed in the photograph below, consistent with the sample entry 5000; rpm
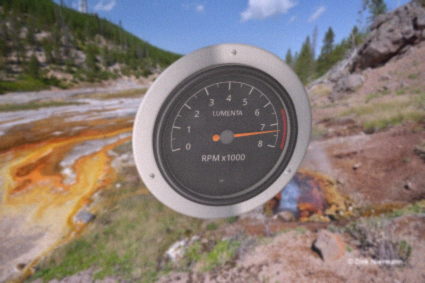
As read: 7250; rpm
